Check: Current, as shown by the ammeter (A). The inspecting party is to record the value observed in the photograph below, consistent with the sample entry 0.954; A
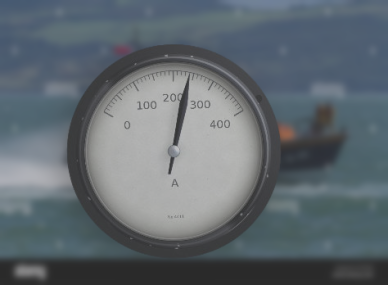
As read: 240; A
